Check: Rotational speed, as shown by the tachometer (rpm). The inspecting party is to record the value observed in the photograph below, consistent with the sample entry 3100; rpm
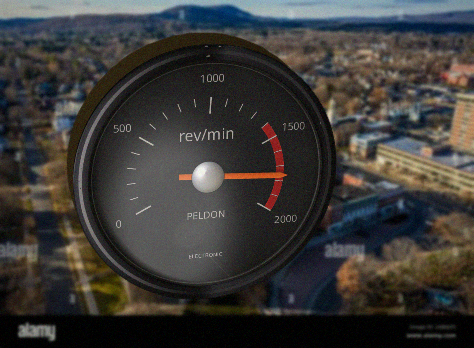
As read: 1750; rpm
